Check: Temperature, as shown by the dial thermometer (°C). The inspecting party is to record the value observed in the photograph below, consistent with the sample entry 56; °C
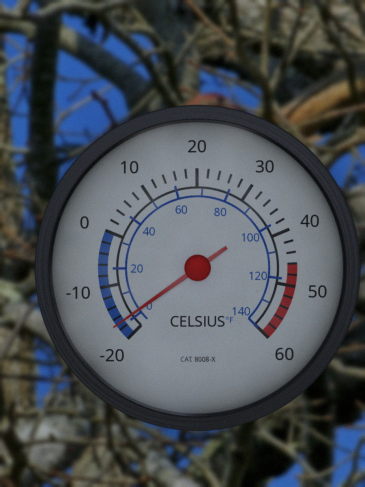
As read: -17; °C
